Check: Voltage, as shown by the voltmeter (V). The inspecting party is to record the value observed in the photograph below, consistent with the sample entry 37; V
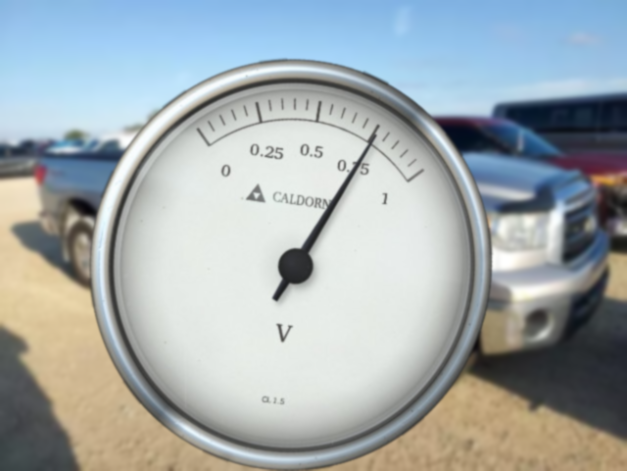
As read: 0.75; V
